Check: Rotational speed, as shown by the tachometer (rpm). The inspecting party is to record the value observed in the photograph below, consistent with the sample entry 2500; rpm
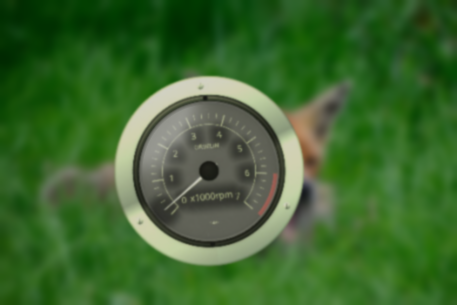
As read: 200; rpm
